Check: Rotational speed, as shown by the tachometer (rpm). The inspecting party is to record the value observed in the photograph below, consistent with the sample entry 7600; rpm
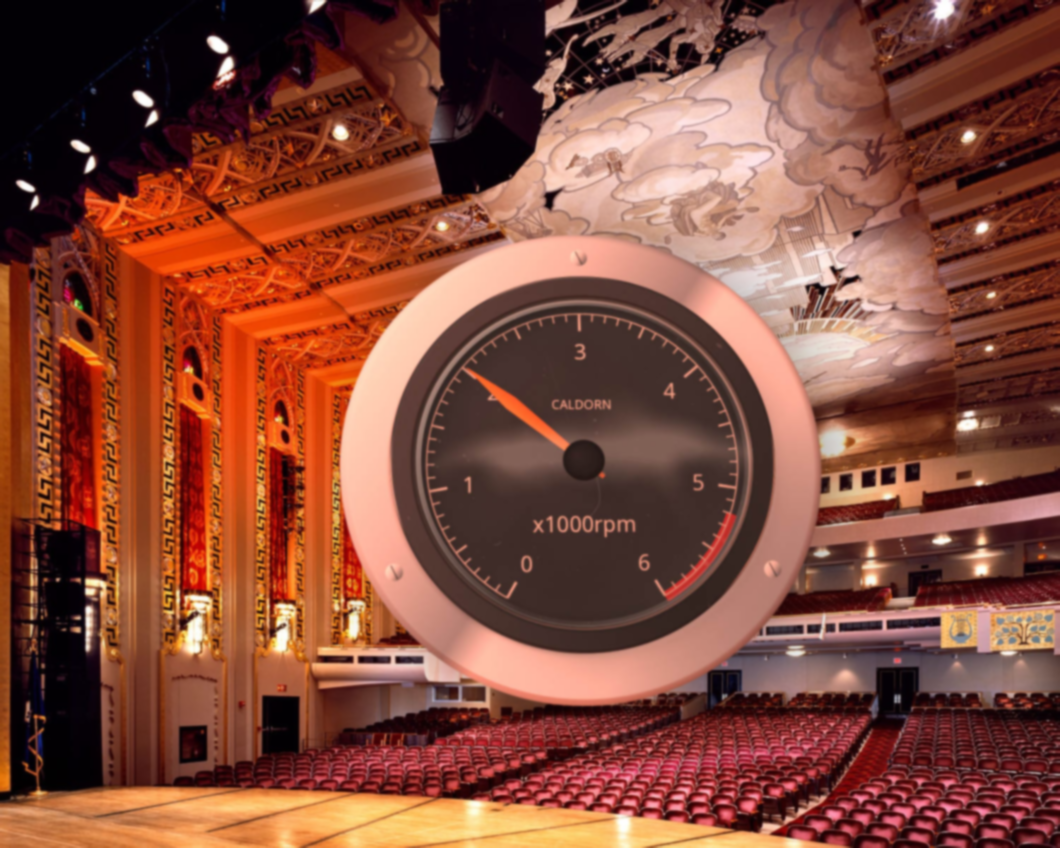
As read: 2000; rpm
